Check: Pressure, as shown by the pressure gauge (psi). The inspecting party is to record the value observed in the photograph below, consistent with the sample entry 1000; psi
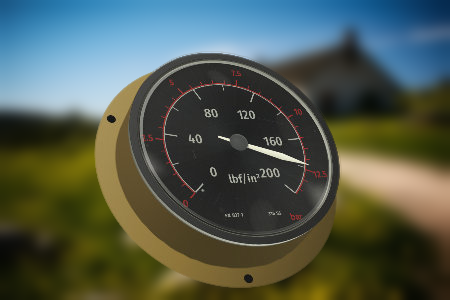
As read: 180; psi
